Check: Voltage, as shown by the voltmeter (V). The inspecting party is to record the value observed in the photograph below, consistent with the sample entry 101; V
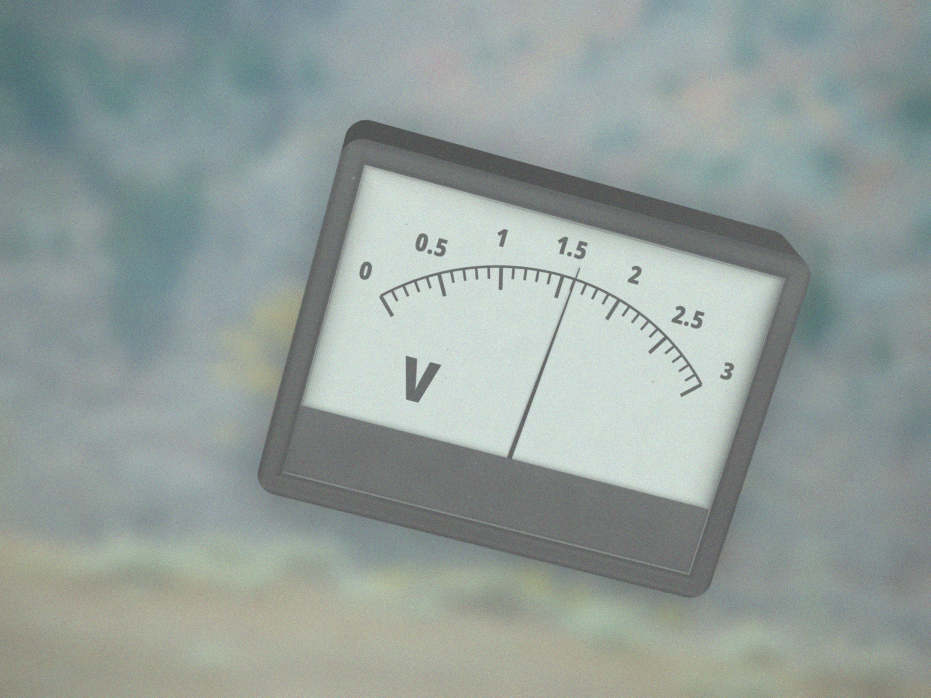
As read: 1.6; V
